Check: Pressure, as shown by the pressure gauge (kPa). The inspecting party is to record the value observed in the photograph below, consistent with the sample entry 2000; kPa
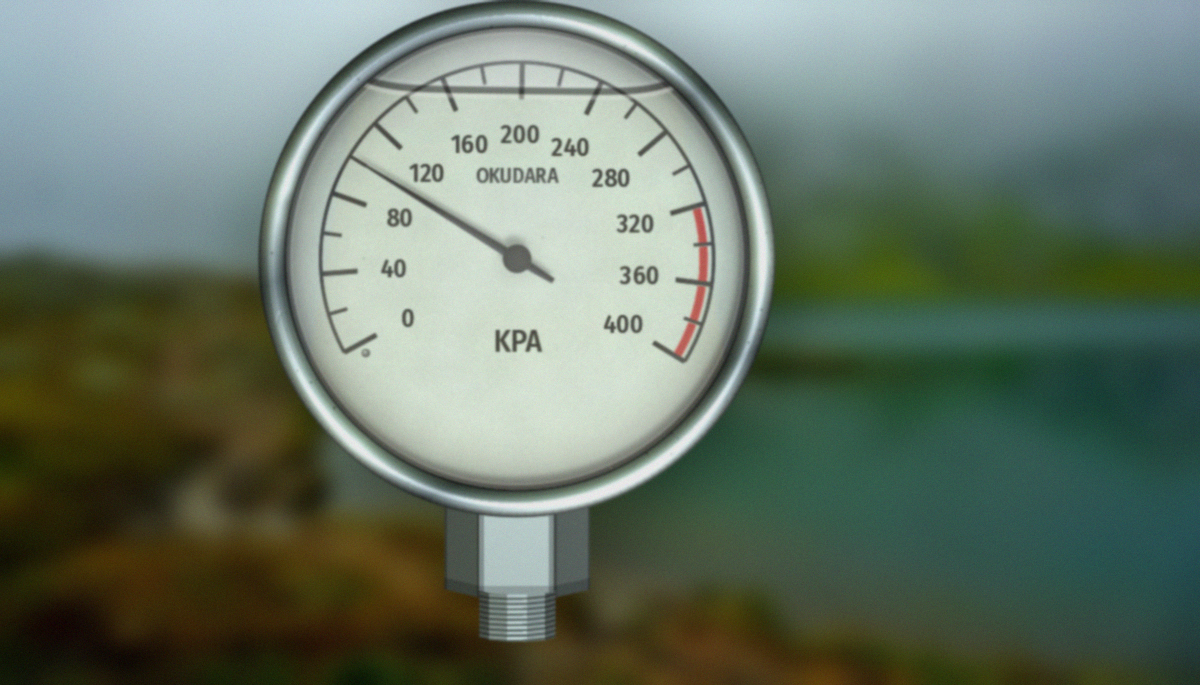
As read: 100; kPa
